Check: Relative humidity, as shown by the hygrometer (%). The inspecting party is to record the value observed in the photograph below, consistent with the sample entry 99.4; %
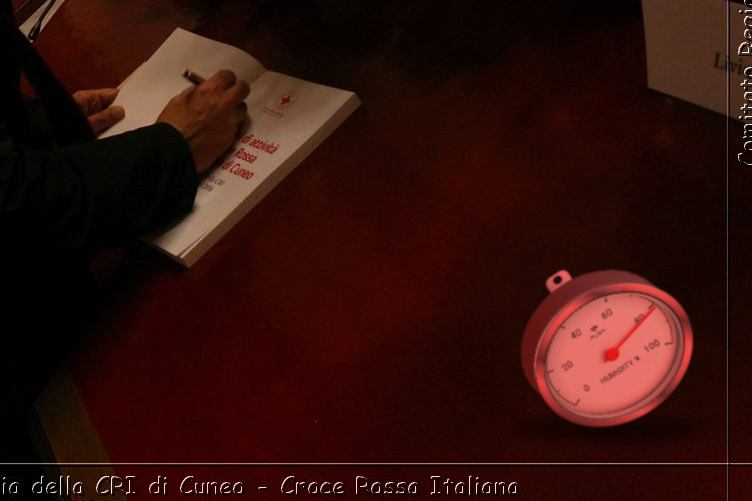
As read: 80; %
